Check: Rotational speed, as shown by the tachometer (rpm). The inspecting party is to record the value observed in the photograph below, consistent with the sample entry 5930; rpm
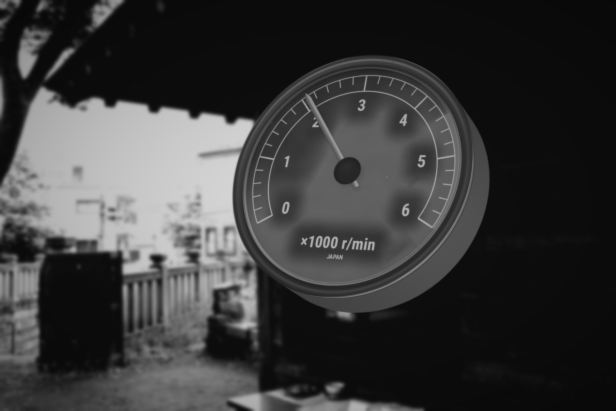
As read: 2100; rpm
